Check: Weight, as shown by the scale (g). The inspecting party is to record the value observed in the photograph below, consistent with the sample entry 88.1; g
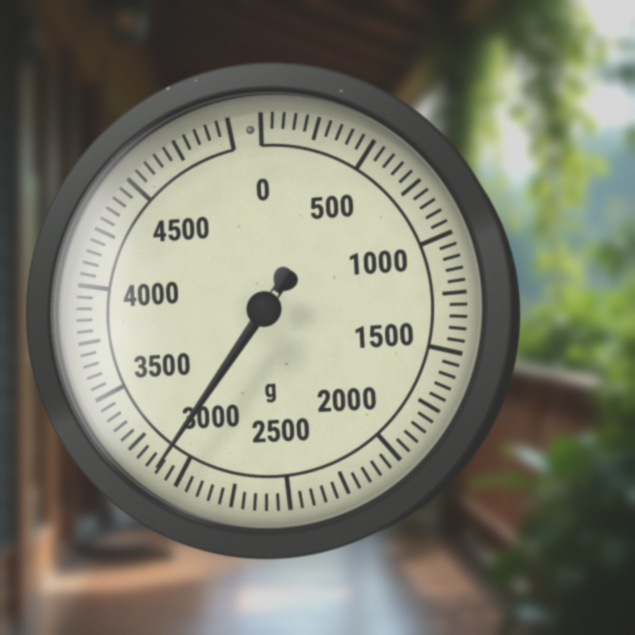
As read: 3100; g
